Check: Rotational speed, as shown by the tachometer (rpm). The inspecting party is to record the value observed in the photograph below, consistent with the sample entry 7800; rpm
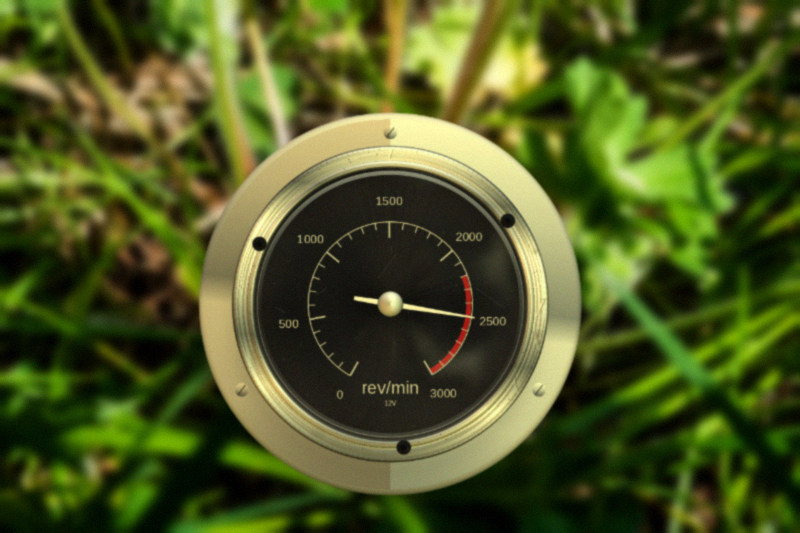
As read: 2500; rpm
